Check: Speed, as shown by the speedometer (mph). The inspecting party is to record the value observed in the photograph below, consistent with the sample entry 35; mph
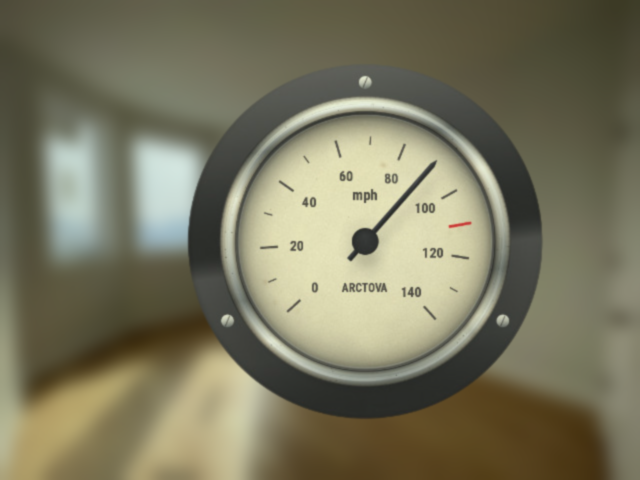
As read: 90; mph
